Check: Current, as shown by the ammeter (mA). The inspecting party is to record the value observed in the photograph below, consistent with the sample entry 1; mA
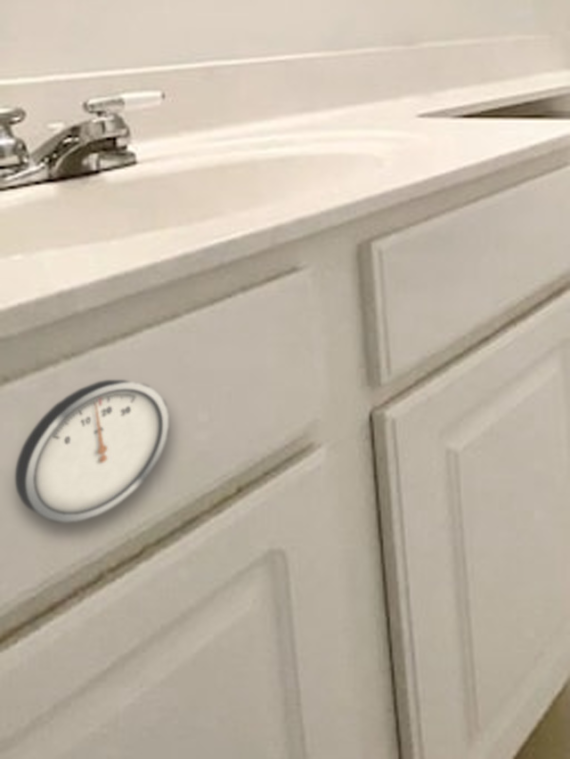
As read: 15; mA
